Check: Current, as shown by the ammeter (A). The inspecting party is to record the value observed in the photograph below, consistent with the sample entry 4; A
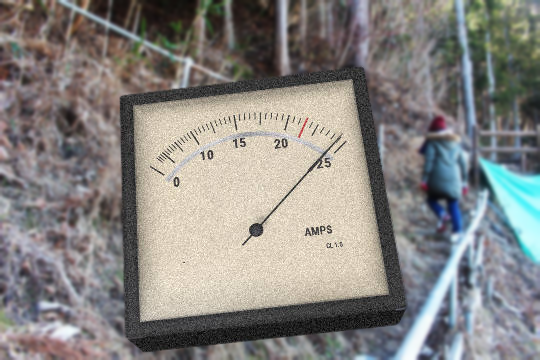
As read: 24.5; A
